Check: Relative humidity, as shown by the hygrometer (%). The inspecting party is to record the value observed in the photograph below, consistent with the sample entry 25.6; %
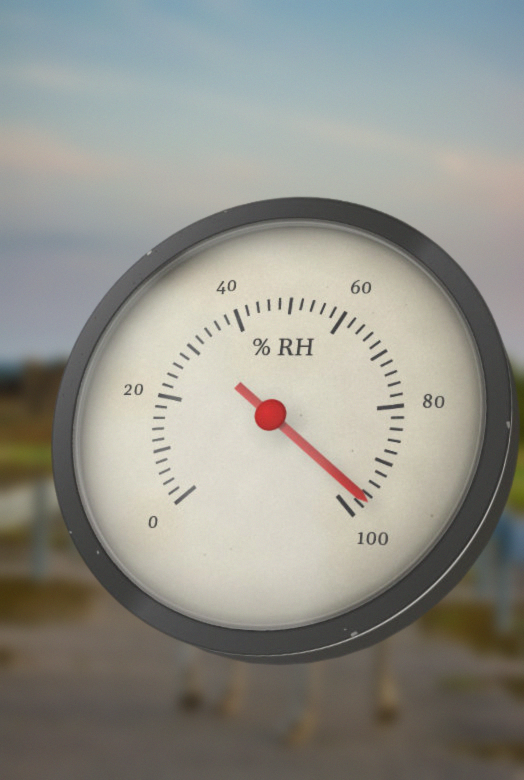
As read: 97; %
